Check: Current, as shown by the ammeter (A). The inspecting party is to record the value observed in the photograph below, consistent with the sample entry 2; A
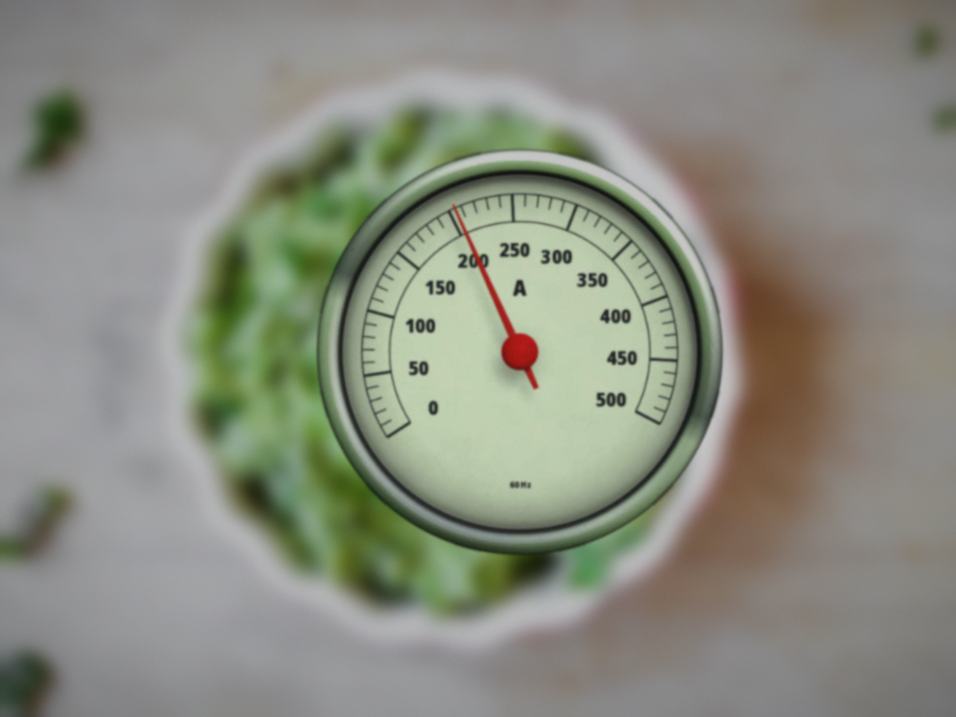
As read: 205; A
